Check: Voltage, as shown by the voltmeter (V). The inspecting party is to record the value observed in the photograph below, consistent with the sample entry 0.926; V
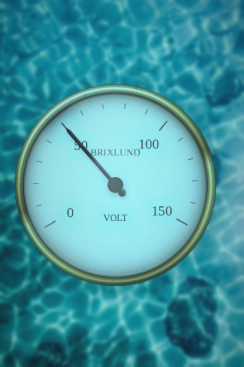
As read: 50; V
